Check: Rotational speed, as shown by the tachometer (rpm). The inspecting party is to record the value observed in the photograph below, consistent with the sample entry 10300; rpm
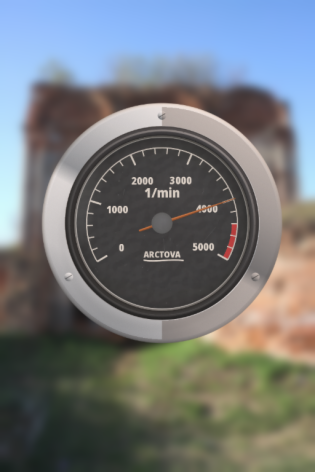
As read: 4000; rpm
